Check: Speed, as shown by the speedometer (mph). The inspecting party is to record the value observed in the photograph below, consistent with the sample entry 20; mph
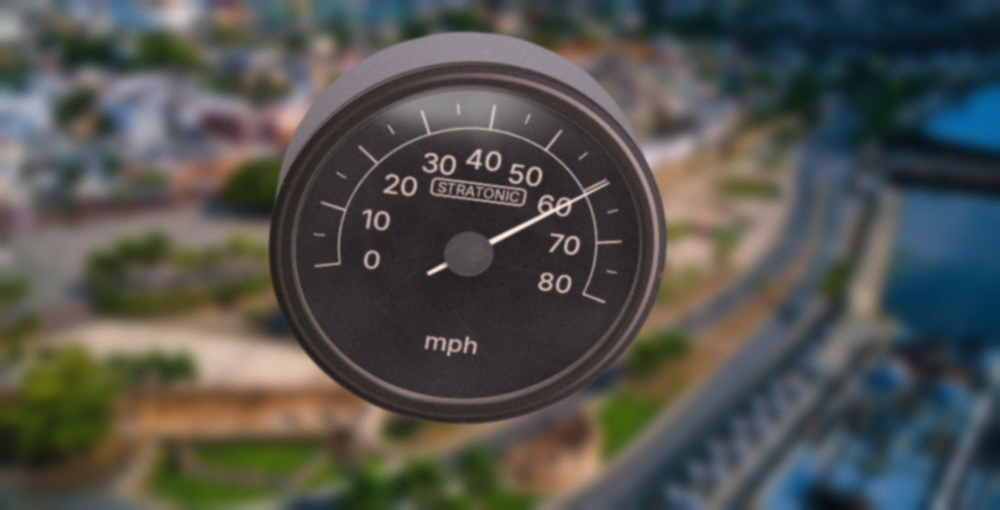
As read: 60; mph
